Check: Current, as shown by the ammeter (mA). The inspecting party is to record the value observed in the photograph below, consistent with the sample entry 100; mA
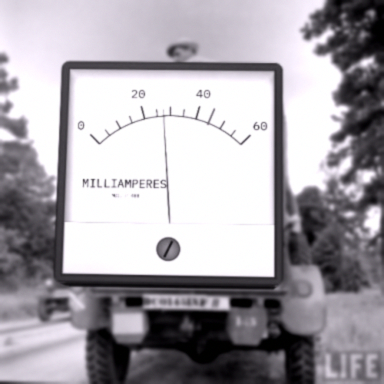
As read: 27.5; mA
